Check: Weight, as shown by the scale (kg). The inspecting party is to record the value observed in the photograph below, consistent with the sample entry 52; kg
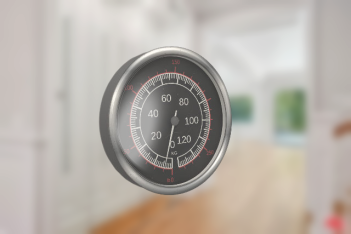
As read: 5; kg
